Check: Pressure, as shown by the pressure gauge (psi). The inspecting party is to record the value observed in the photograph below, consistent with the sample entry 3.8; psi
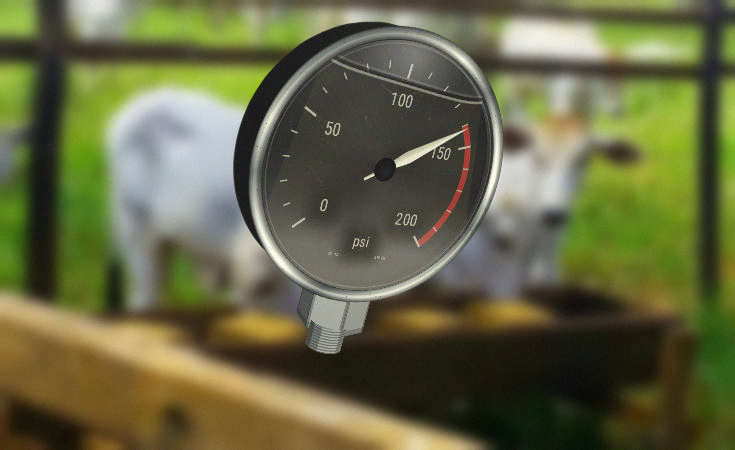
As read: 140; psi
